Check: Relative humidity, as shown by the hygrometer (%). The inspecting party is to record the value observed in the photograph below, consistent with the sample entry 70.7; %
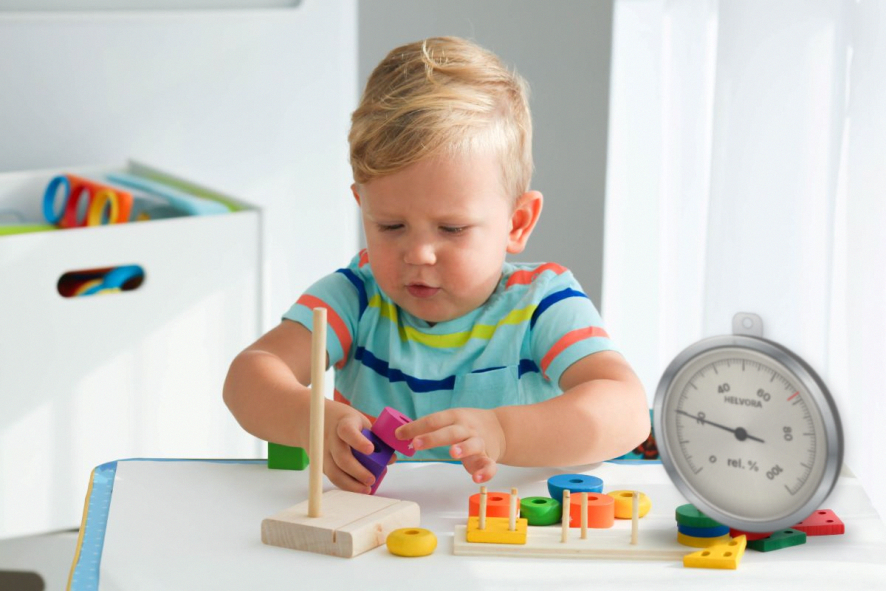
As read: 20; %
